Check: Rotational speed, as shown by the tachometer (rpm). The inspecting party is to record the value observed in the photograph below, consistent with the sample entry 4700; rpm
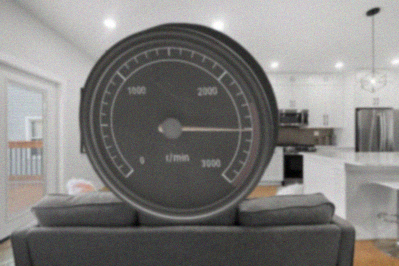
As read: 2500; rpm
